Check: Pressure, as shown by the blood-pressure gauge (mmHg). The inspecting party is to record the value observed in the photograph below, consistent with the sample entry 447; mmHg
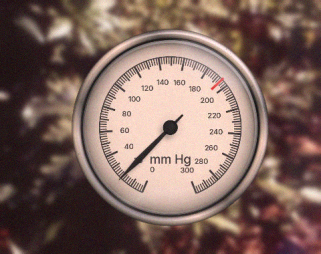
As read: 20; mmHg
